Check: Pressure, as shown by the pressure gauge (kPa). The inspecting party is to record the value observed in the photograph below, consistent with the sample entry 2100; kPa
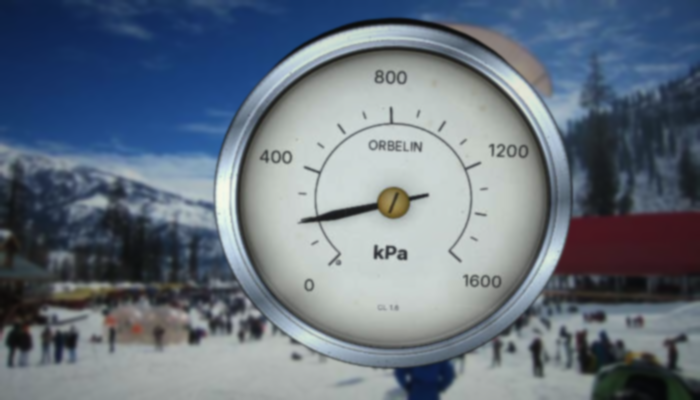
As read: 200; kPa
